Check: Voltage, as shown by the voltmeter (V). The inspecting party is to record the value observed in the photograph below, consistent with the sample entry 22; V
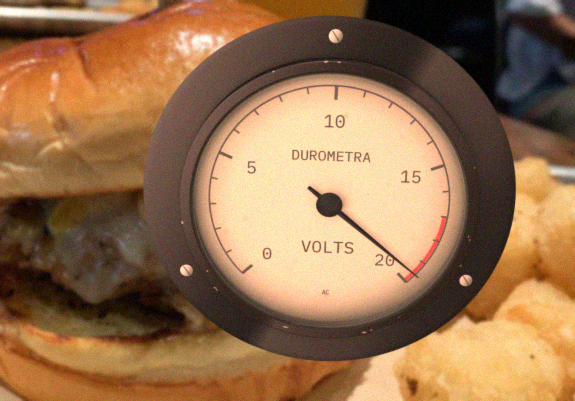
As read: 19.5; V
